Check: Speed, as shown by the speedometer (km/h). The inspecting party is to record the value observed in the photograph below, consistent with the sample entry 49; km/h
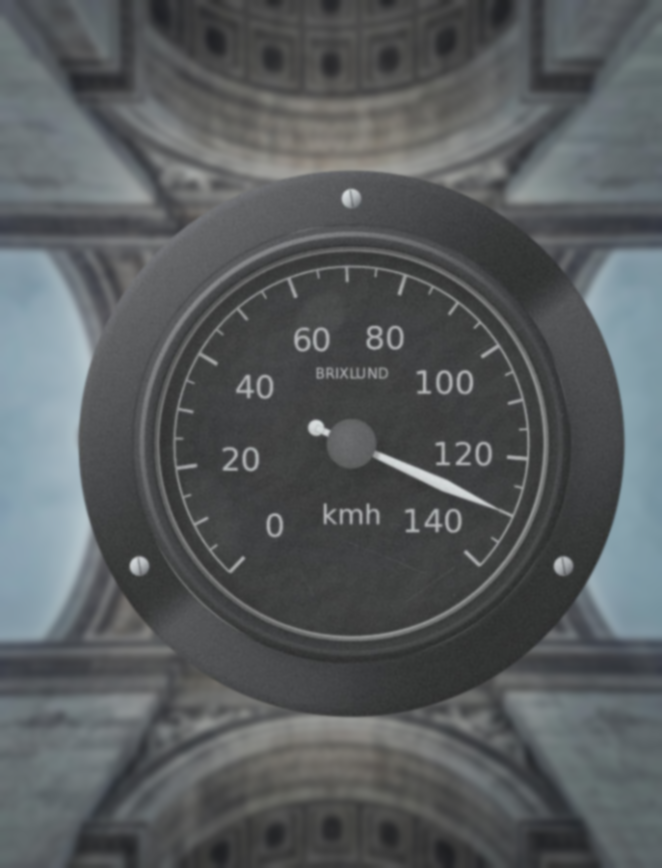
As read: 130; km/h
